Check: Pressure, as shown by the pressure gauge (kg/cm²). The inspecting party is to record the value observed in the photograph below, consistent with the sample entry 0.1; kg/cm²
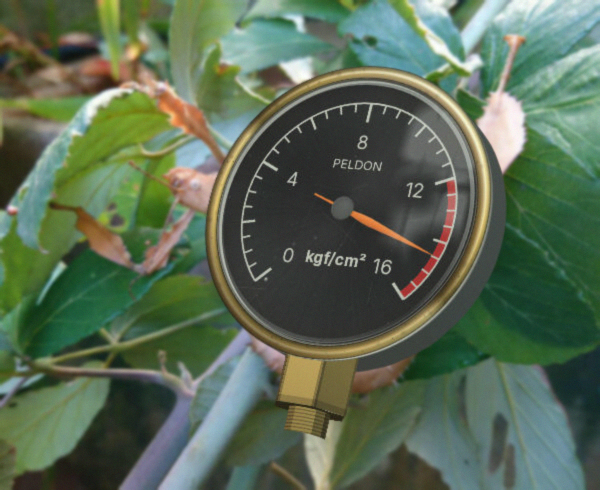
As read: 14.5; kg/cm²
